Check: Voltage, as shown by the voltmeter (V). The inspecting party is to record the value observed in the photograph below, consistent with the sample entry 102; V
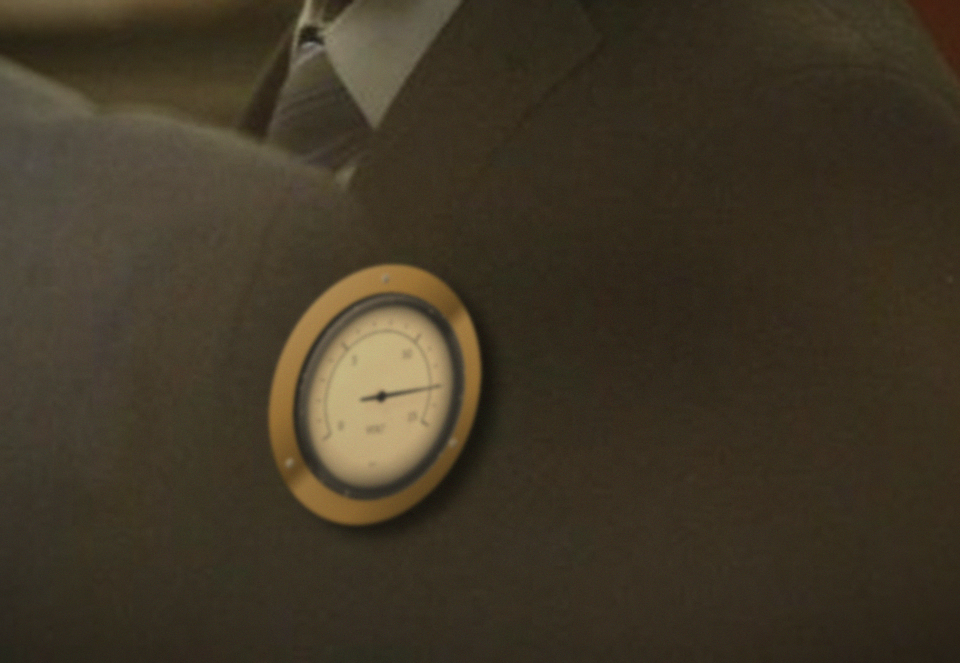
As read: 13; V
